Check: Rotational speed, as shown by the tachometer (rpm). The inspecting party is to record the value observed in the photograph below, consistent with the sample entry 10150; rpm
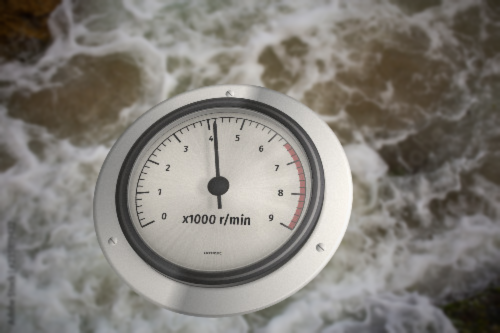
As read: 4200; rpm
